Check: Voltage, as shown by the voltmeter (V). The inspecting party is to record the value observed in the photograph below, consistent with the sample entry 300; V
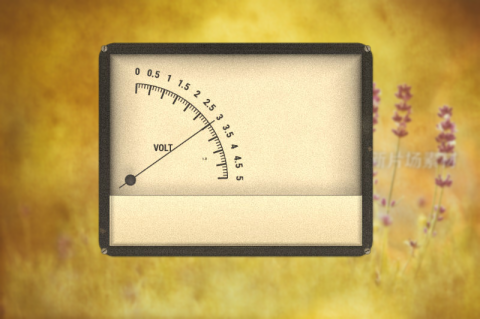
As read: 3; V
